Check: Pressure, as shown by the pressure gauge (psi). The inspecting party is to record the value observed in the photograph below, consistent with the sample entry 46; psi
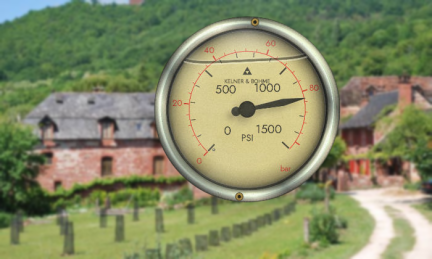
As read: 1200; psi
